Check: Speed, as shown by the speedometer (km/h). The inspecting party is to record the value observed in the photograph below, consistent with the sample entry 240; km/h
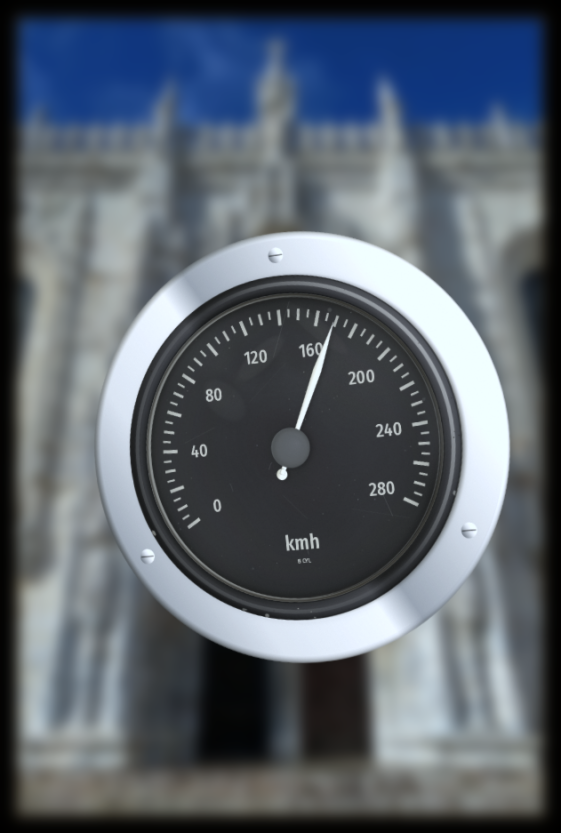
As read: 170; km/h
